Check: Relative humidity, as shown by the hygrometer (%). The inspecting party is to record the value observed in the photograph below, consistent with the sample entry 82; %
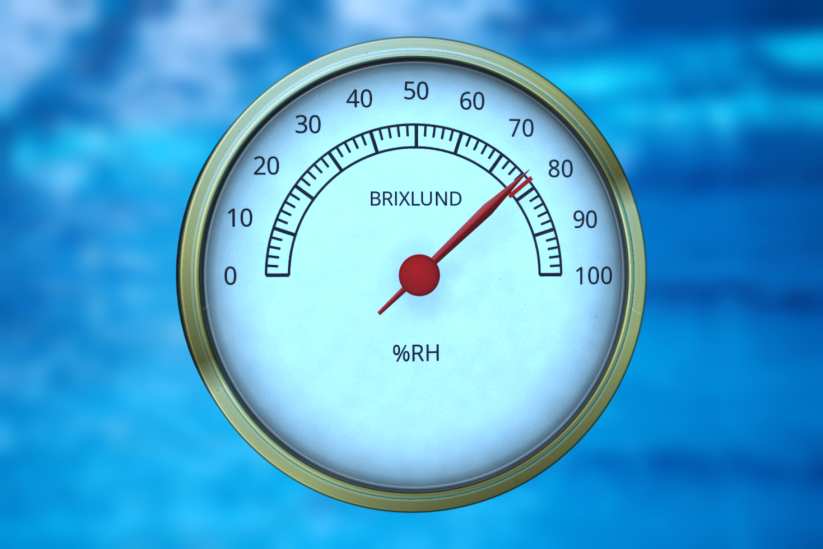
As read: 76; %
